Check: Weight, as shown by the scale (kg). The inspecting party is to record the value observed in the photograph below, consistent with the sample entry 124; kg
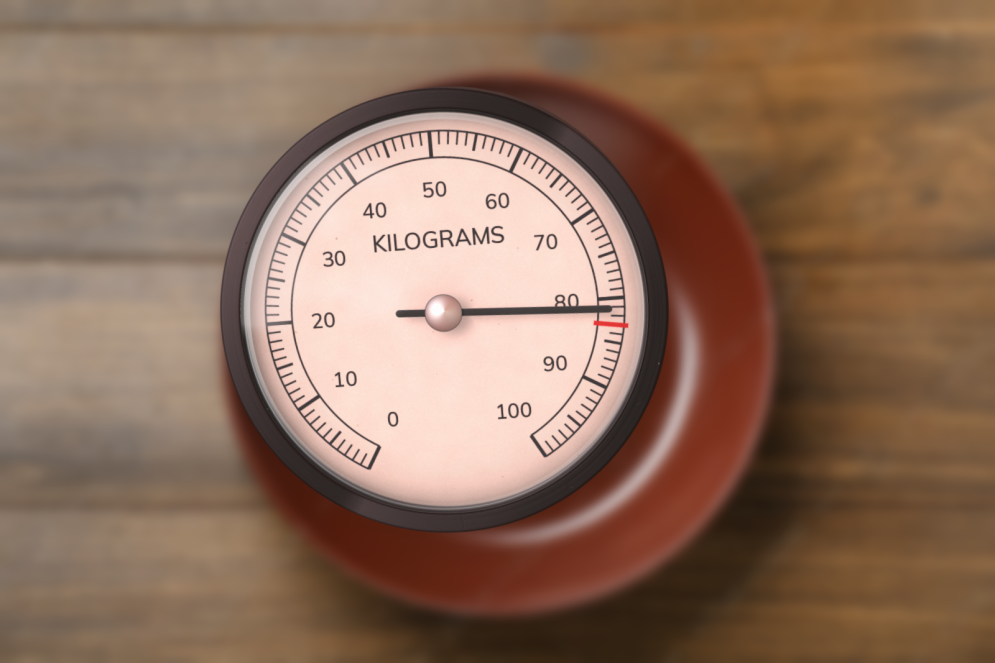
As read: 81; kg
